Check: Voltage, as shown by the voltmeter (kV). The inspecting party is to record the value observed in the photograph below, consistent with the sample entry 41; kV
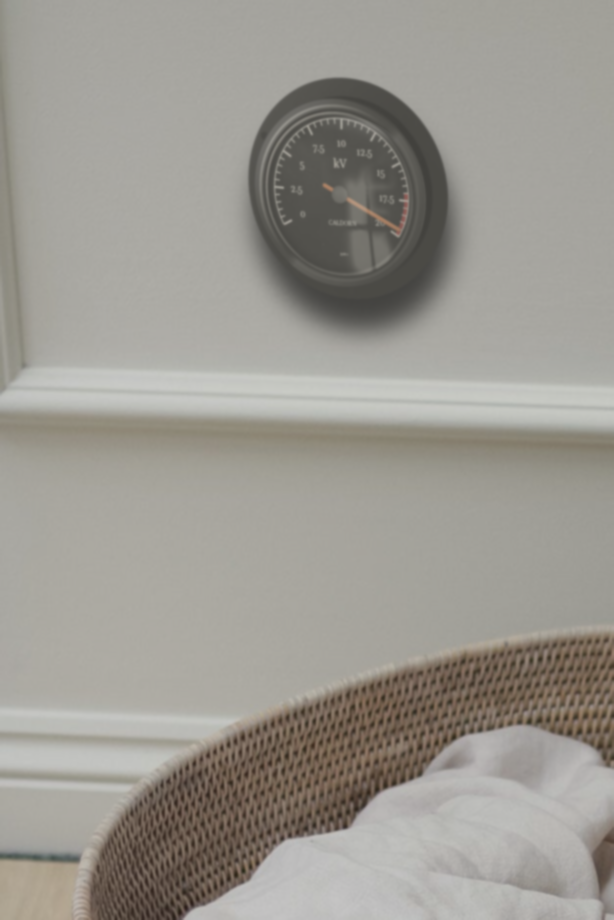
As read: 19.5; kV
